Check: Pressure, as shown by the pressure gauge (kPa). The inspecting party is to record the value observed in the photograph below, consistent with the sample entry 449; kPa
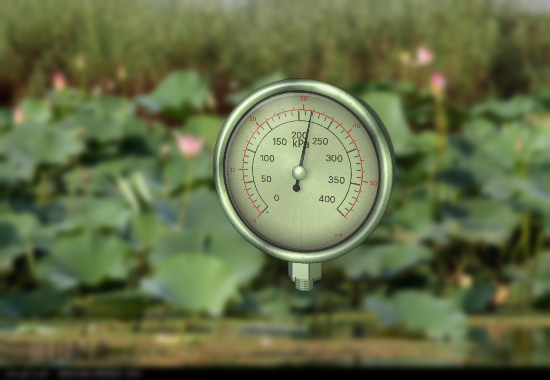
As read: 220; kPa
